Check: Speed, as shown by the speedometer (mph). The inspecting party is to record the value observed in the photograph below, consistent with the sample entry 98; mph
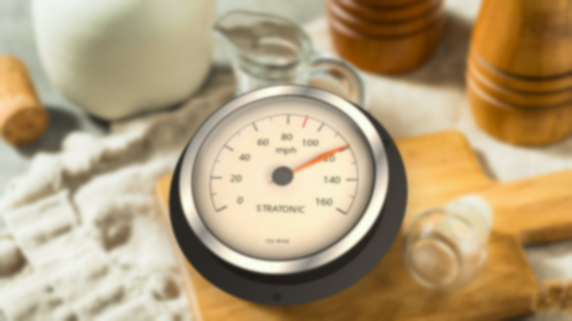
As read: 120; mph
